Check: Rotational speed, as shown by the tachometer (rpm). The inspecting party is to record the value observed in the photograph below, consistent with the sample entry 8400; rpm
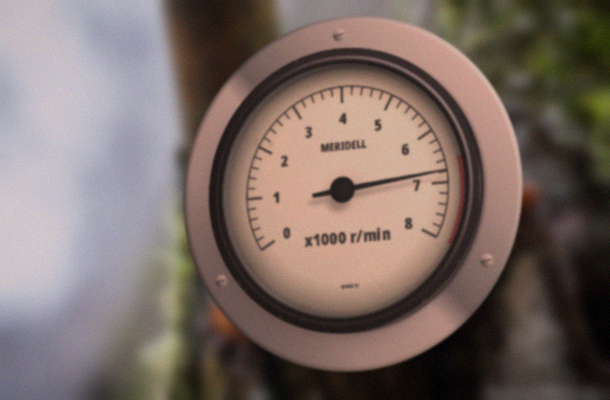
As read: 6800; rpm
